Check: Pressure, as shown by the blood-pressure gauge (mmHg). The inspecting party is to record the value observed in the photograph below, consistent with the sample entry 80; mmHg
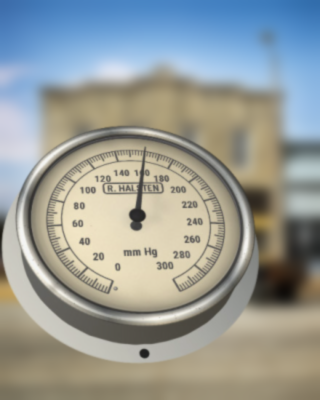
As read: 160; mmHg
